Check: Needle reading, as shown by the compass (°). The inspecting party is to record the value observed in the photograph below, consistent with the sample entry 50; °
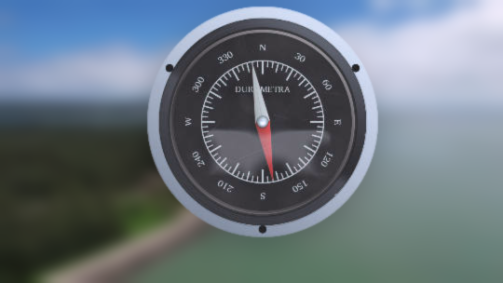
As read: 170; °
